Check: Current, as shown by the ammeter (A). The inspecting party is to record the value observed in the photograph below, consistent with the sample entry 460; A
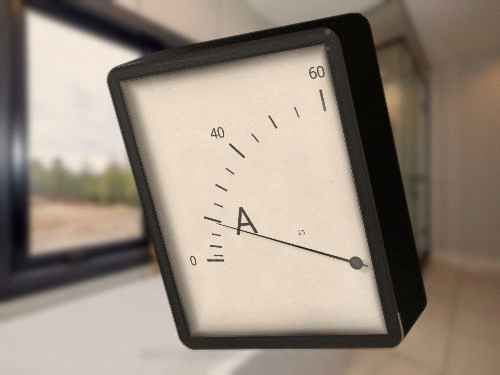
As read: 20; A
